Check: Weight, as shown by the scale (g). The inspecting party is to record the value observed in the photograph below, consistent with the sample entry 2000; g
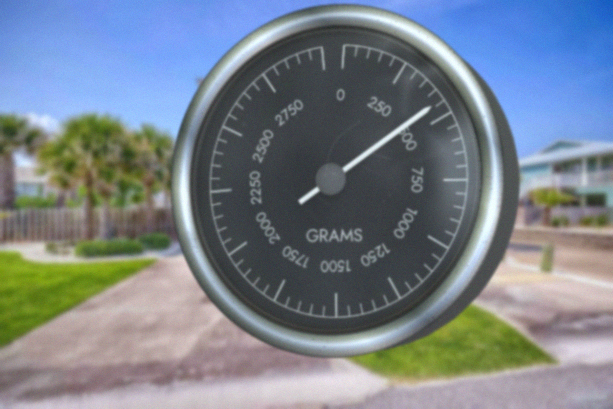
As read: 450; g
